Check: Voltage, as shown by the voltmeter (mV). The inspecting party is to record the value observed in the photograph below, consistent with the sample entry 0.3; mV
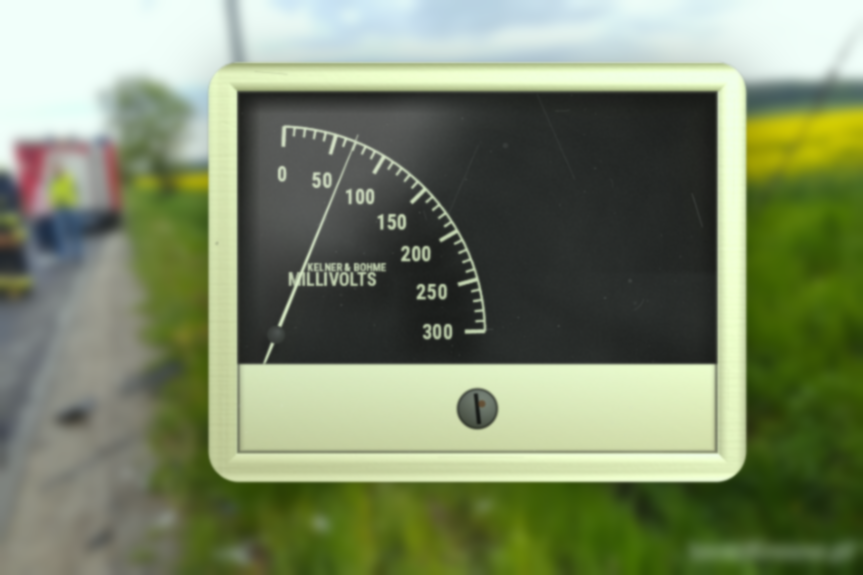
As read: 70; mV
